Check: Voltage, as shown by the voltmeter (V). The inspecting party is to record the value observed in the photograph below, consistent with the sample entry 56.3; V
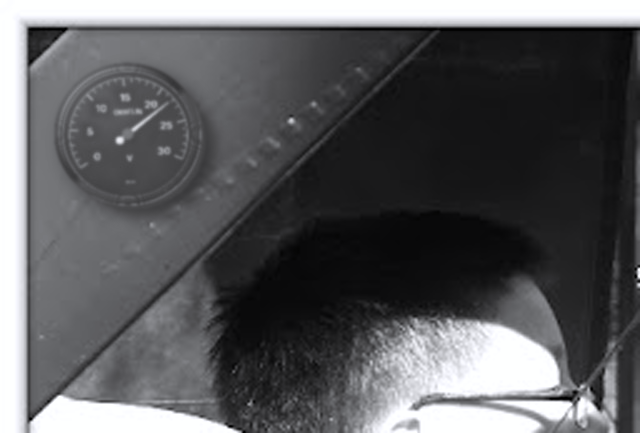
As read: 22; V
